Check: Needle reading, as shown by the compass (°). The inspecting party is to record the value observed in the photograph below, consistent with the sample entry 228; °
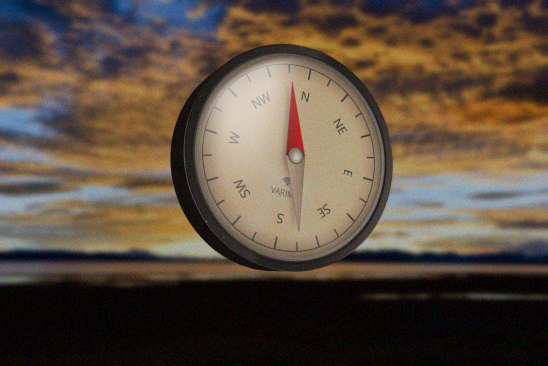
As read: 345; °
